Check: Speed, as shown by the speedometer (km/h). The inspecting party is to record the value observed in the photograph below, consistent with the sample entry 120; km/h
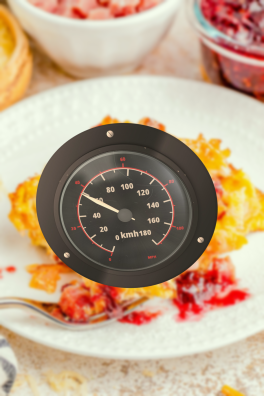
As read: 60; km/h
